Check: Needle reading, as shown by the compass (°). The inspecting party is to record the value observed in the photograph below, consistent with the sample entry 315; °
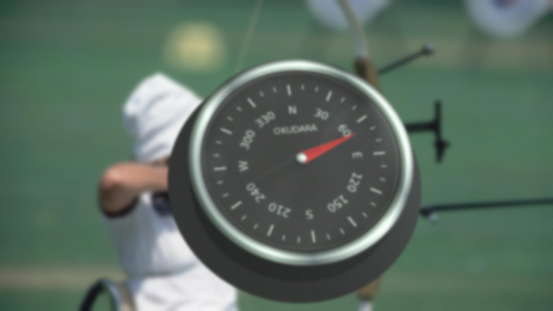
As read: 70; °
